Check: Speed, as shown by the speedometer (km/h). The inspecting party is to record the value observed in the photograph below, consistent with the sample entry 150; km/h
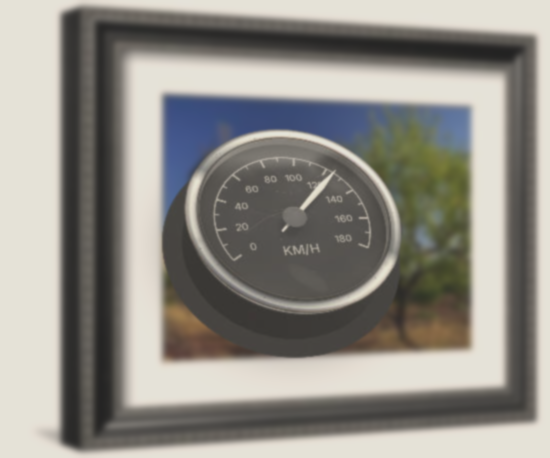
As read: 125; km/h
